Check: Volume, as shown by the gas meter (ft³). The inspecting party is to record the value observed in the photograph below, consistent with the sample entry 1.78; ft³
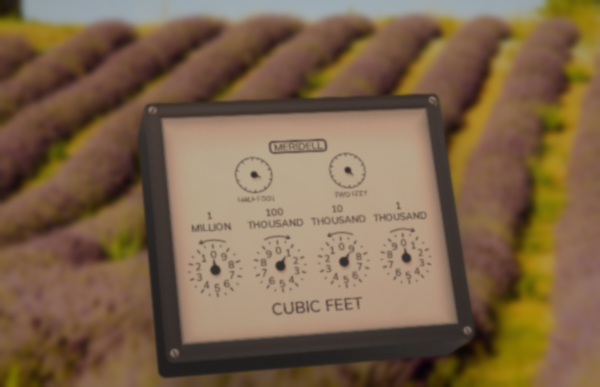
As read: 9000; ft³
